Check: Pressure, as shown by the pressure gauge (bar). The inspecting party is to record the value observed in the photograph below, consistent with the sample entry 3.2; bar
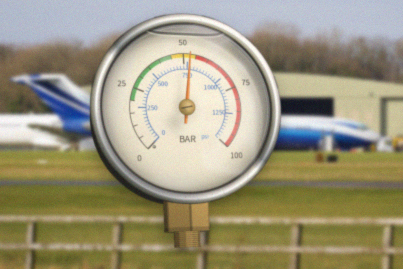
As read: 52.5; bar
